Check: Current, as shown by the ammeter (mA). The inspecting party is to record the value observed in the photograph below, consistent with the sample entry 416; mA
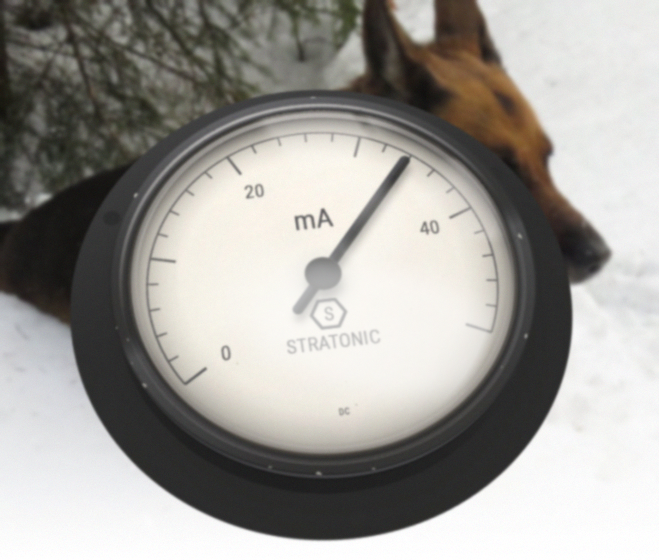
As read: 34; mA
